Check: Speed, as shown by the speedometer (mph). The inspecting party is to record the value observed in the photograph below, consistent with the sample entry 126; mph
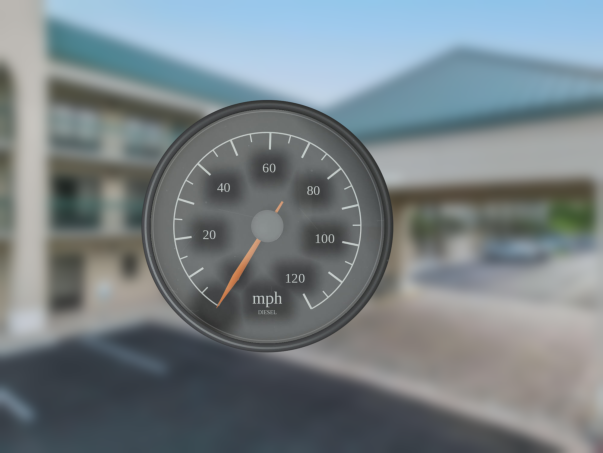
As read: 0; mph
